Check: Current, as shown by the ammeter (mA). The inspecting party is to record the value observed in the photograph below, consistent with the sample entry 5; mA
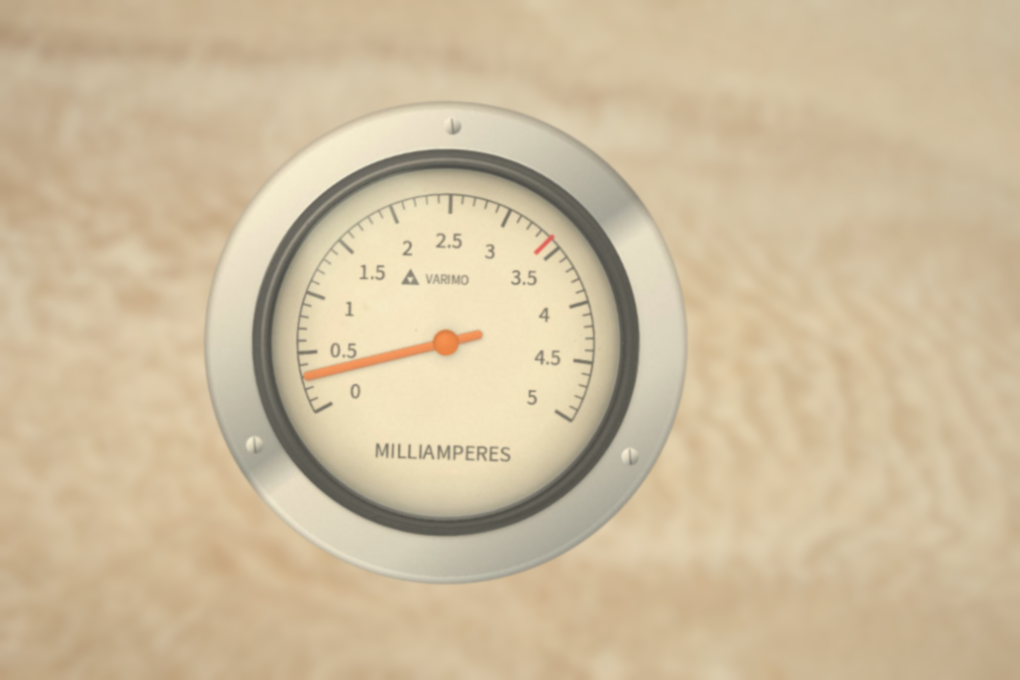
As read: 0.3; mA
